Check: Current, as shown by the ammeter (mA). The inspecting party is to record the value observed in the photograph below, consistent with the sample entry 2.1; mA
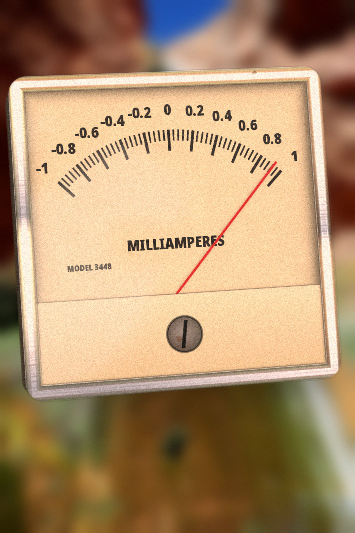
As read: 0.92; mA
